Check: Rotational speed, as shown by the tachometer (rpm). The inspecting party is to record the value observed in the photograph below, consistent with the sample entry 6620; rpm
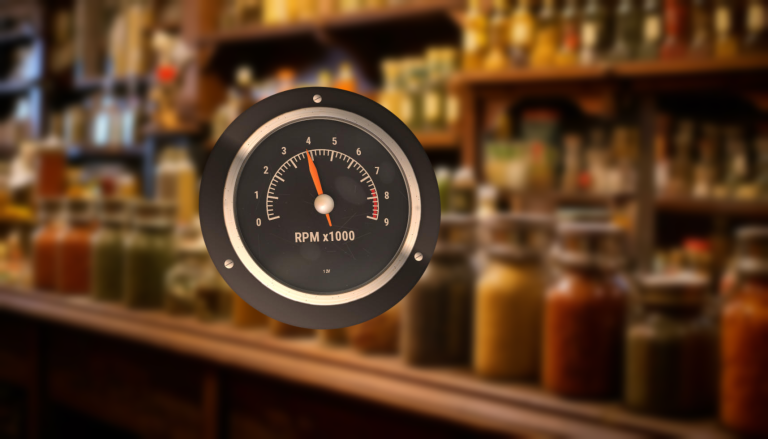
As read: 3800; rpm
